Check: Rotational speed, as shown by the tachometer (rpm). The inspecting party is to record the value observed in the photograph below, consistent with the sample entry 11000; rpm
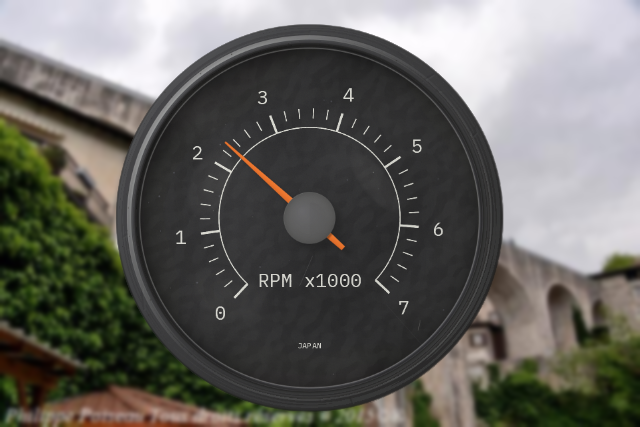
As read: 2300; rpm
